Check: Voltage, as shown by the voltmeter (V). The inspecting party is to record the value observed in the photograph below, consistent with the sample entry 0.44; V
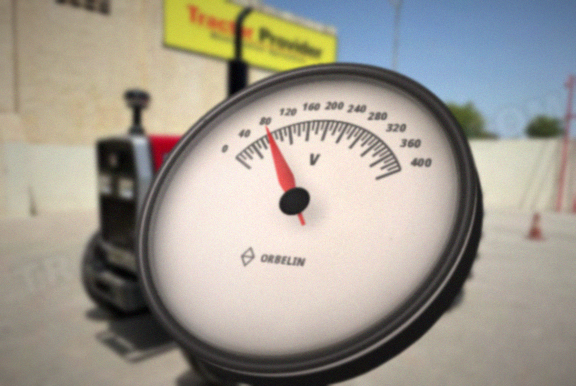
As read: 80; V
